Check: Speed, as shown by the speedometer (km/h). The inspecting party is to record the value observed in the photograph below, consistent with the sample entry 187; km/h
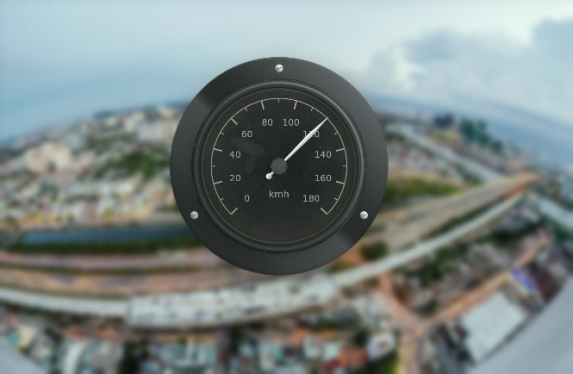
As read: 120; km/h
